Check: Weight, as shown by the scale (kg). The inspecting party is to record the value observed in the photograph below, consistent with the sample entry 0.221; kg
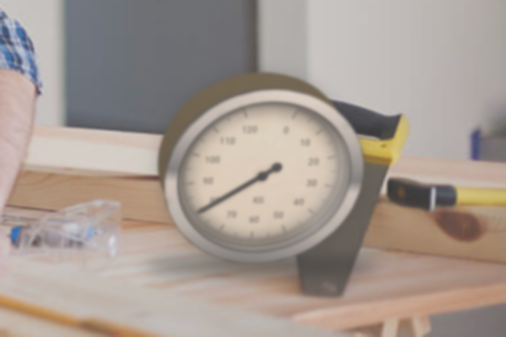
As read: 80; kg
